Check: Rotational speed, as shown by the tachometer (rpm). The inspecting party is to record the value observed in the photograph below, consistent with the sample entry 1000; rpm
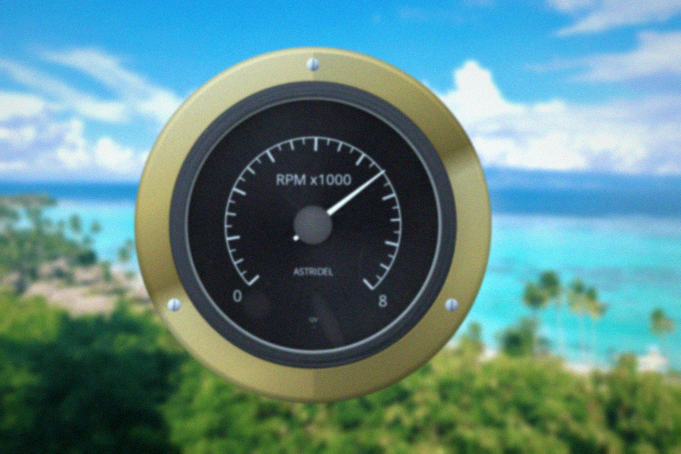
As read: 5500; rpm
